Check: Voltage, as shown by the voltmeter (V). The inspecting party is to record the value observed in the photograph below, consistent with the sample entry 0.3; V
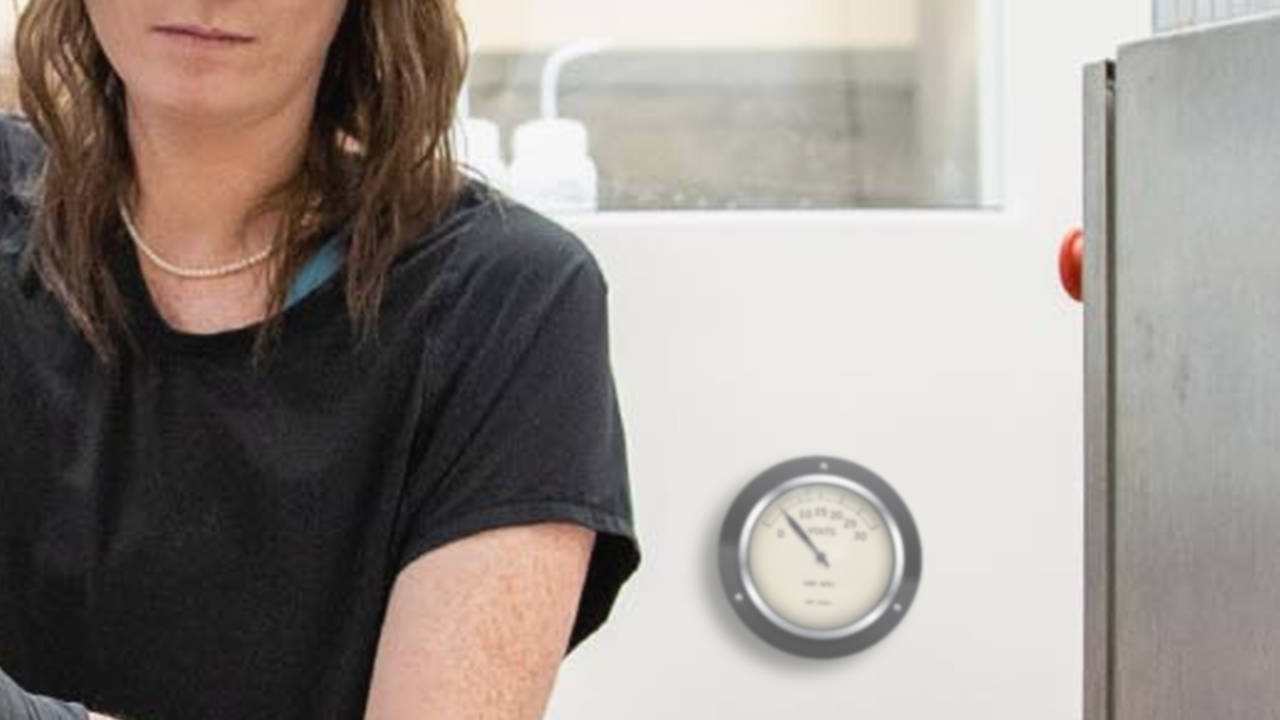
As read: 5; V
